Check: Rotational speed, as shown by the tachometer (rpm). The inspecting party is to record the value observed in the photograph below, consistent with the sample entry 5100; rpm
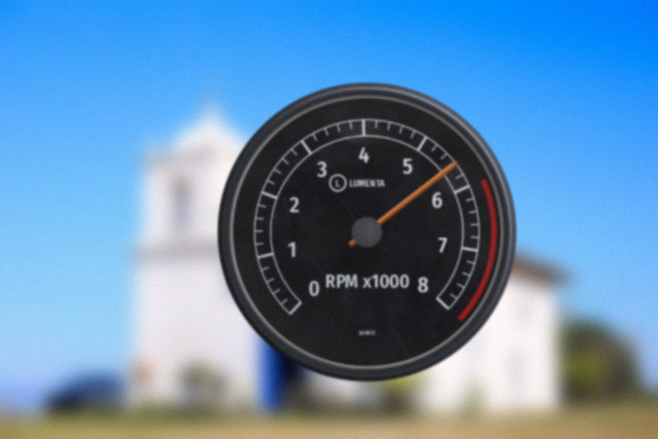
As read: 5600; rpm
